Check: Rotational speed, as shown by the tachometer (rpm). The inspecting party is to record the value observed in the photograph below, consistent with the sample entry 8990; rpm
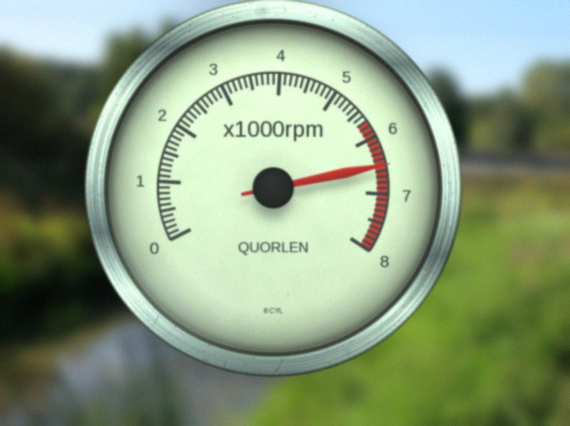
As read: 6500; rpm
